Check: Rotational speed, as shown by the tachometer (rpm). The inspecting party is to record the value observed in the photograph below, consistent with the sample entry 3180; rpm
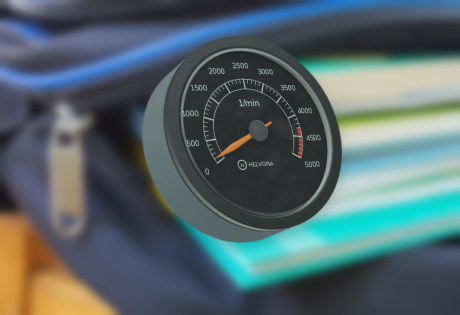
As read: 100; rpm
